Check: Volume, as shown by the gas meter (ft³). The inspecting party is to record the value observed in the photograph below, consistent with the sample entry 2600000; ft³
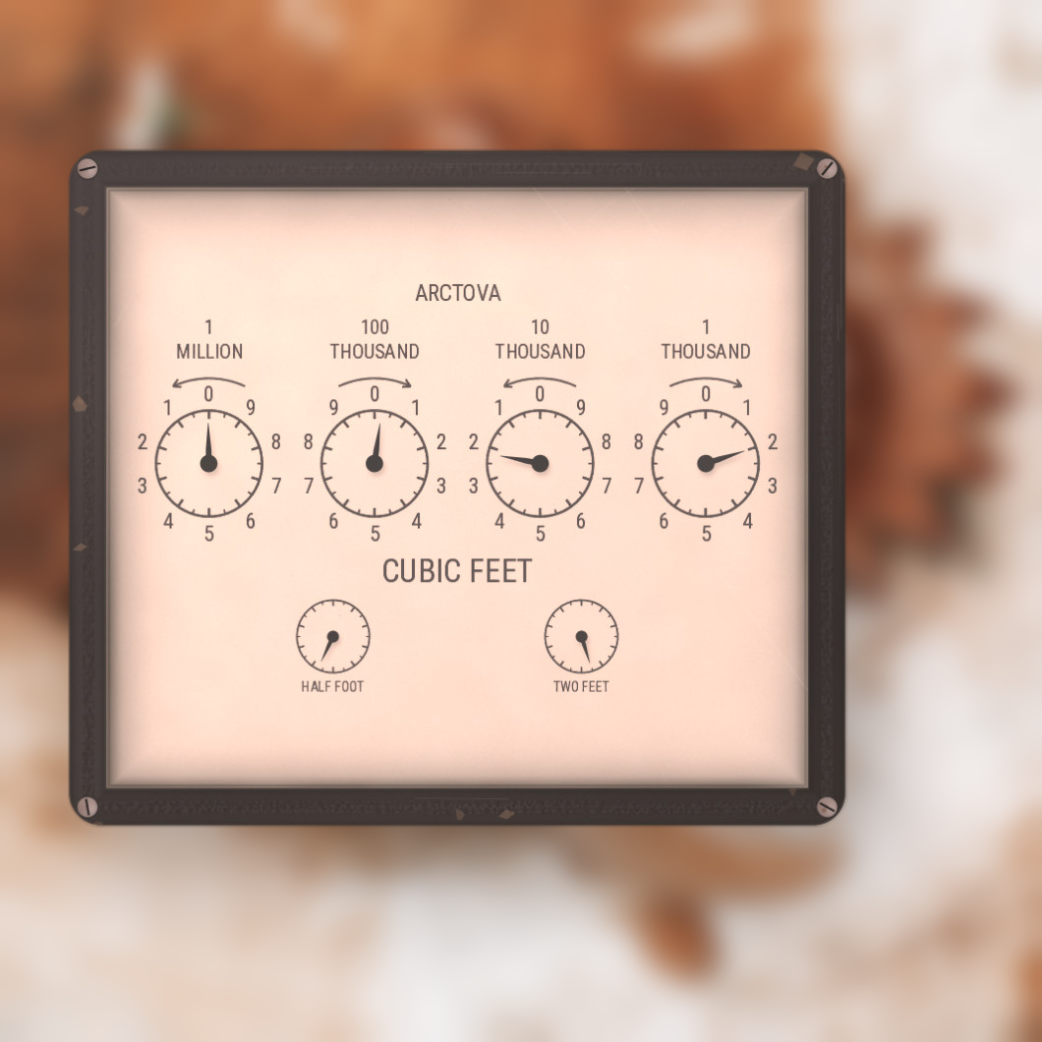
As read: 2200; ft³
